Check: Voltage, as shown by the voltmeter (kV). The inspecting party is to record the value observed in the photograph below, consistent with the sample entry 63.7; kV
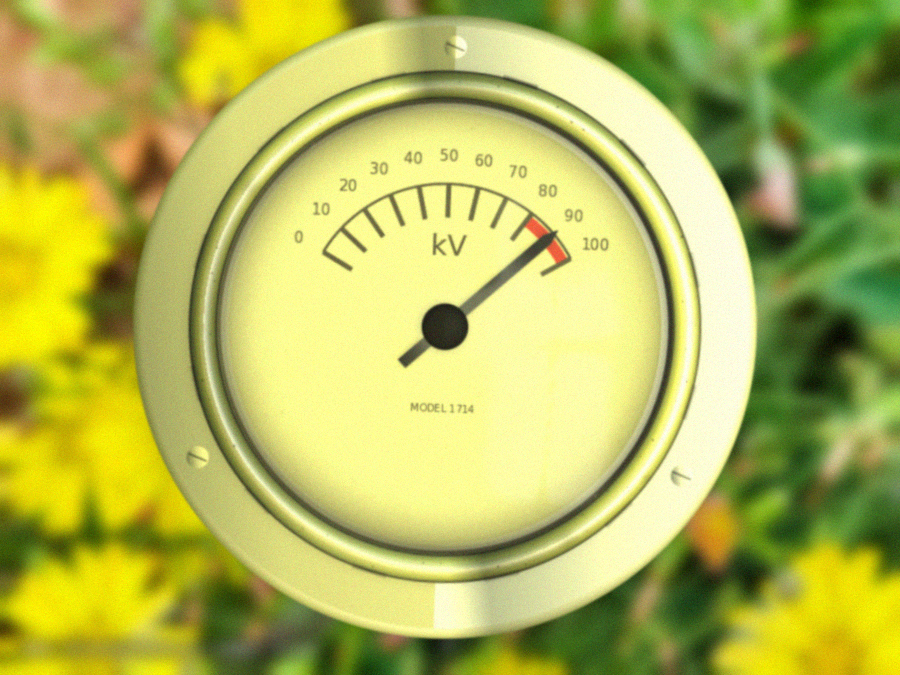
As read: 90; kV
